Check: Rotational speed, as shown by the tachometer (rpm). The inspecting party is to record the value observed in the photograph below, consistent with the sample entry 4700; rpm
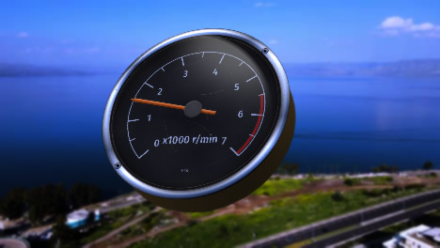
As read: 1500; rpm
